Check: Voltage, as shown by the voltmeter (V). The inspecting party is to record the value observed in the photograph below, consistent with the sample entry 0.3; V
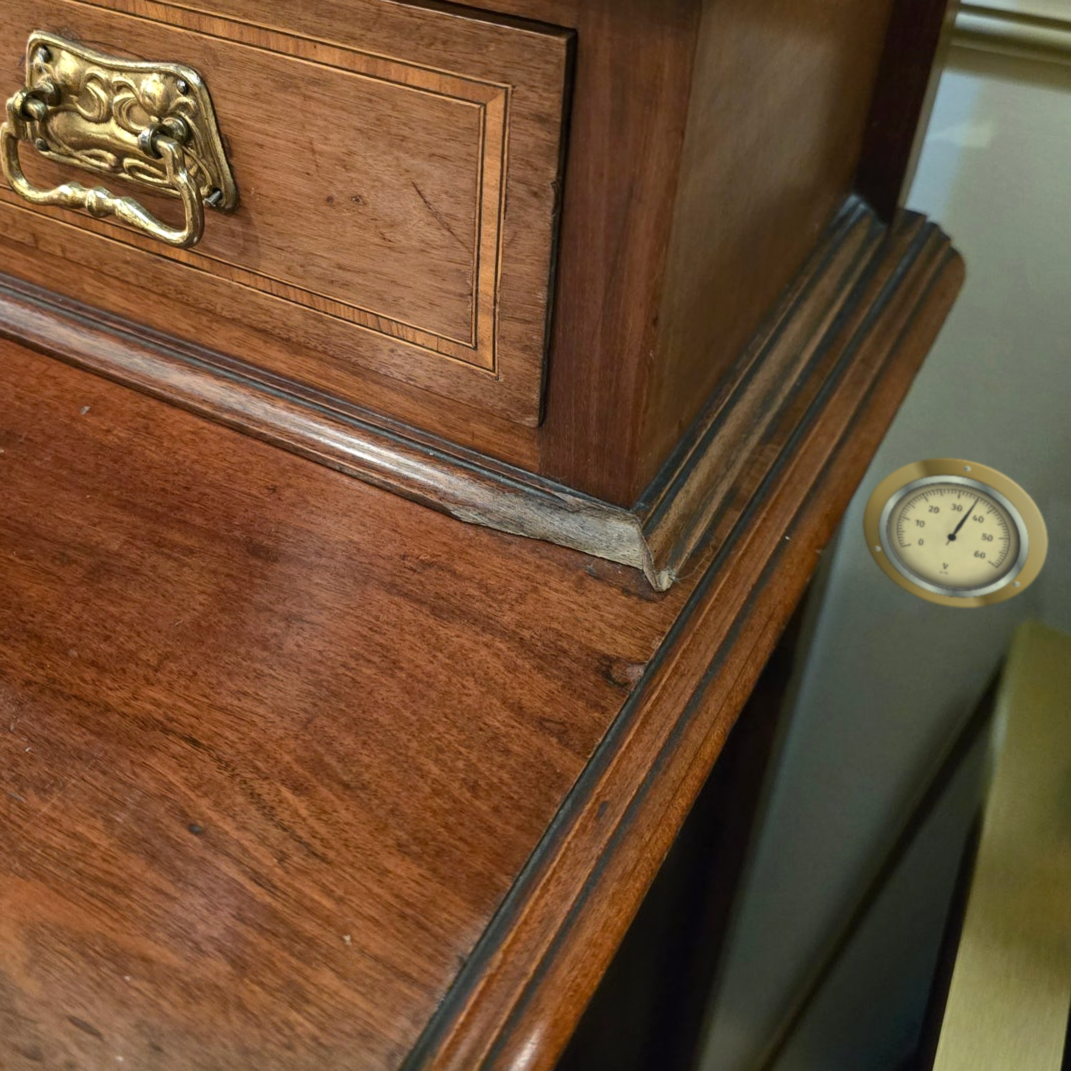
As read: 35; V
